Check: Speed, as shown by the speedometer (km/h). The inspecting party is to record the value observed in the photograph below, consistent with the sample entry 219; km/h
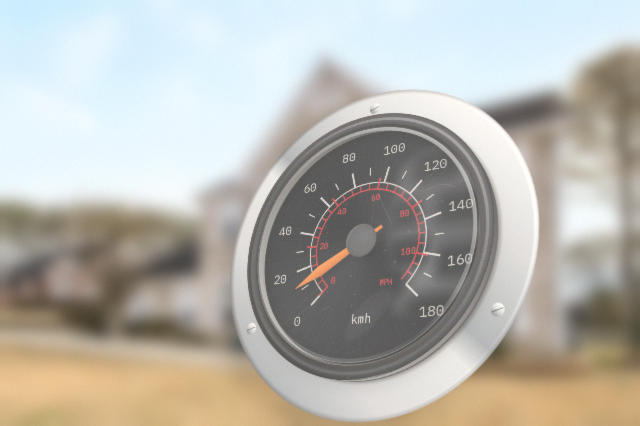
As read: 10; km/h
